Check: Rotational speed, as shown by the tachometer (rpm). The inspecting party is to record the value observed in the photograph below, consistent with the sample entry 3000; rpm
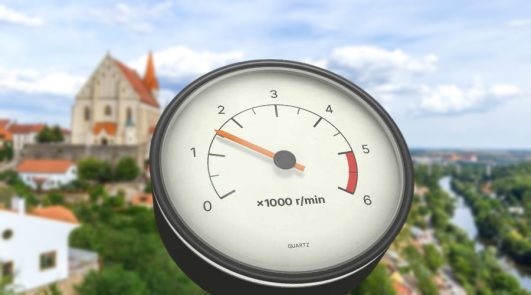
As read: 1500; rpm
